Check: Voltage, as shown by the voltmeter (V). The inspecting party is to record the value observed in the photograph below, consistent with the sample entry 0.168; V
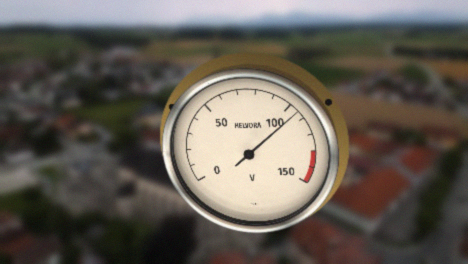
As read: 105; V
